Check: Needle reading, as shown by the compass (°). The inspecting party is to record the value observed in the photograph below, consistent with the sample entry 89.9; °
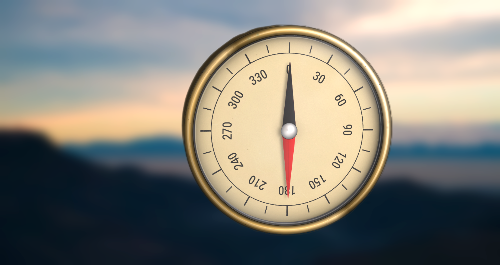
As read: 180; °
